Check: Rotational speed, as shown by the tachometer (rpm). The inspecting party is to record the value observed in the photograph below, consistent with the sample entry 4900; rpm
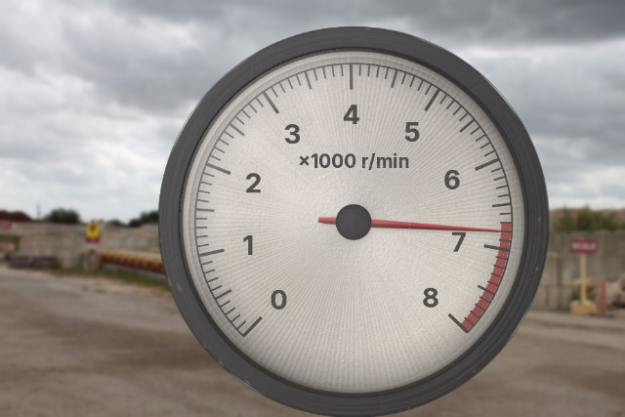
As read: 6800; rpm
